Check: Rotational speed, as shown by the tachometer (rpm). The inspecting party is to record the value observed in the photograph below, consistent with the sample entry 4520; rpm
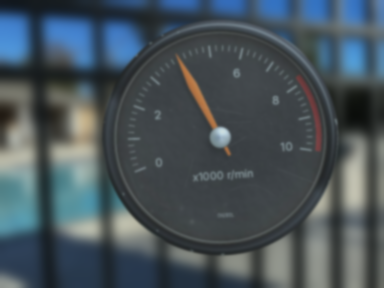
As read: 4000; rpm
